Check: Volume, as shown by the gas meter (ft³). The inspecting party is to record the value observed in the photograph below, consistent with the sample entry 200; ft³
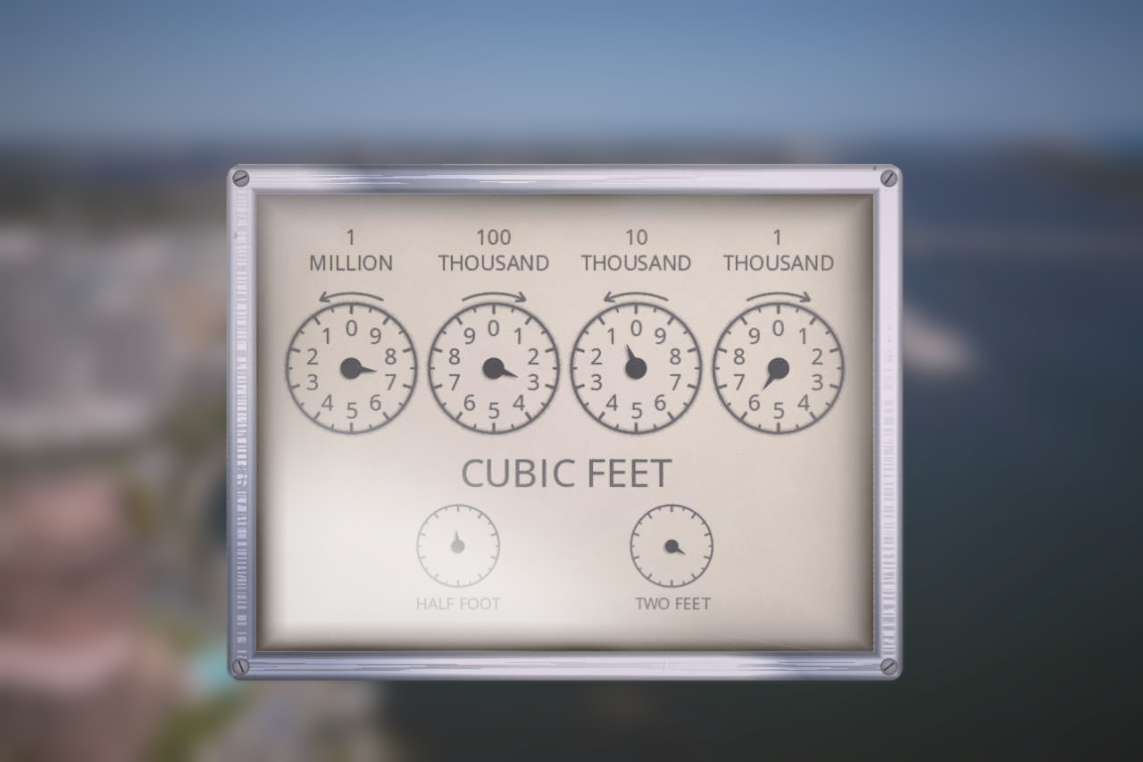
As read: 730600; ft³
